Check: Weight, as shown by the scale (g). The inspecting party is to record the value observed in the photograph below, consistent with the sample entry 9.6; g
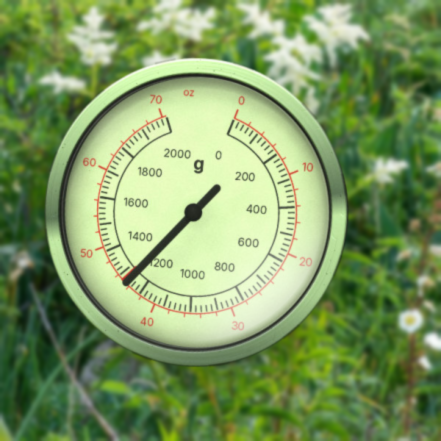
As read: 1260; g
